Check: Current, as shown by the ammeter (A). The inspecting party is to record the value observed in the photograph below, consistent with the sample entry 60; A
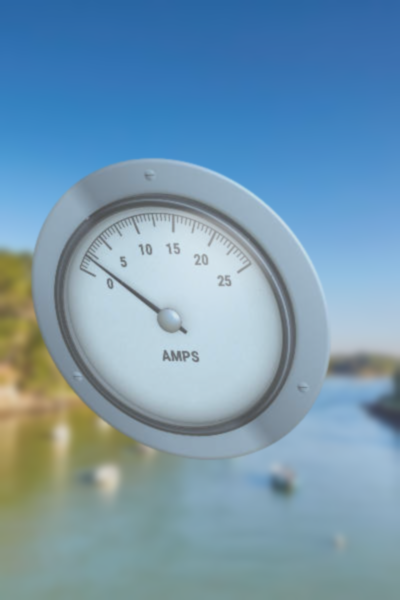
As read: 2.5; A
